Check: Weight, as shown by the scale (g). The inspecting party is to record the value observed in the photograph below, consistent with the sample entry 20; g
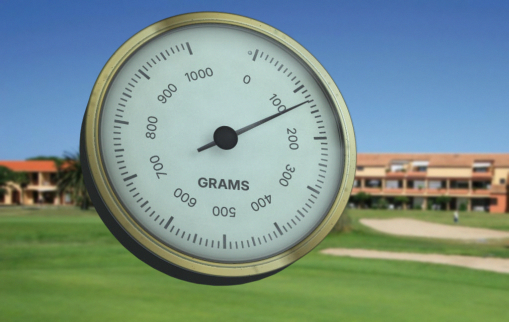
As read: 130; g
